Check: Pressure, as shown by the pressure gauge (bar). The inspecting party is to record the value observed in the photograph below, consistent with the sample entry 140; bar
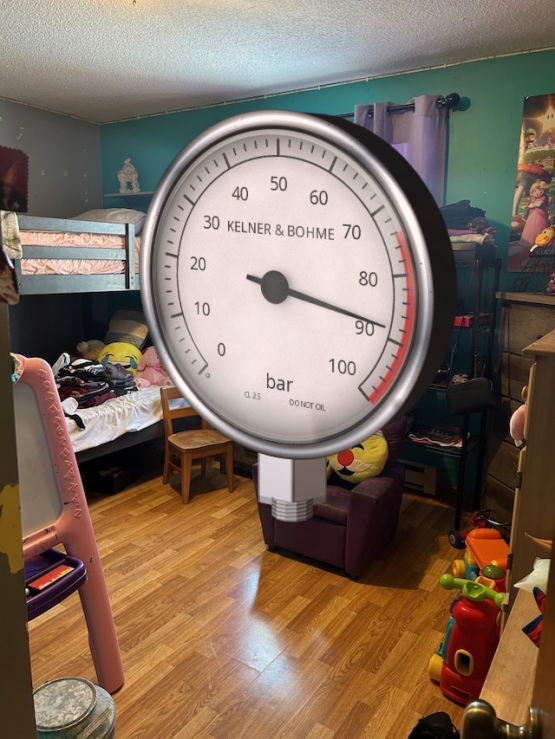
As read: 88; bar
